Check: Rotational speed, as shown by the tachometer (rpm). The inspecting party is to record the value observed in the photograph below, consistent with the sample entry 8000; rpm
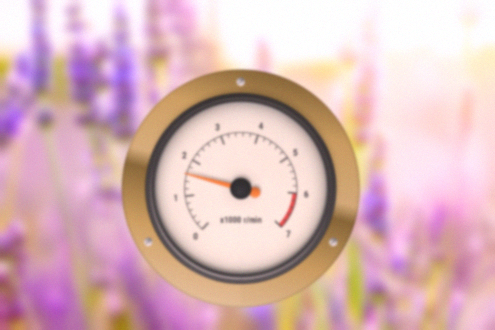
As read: 1600; rpm
